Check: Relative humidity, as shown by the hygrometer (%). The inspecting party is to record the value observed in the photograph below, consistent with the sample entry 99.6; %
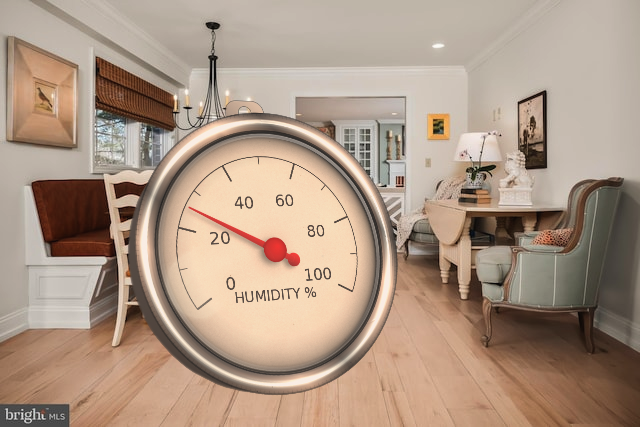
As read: 25; %
